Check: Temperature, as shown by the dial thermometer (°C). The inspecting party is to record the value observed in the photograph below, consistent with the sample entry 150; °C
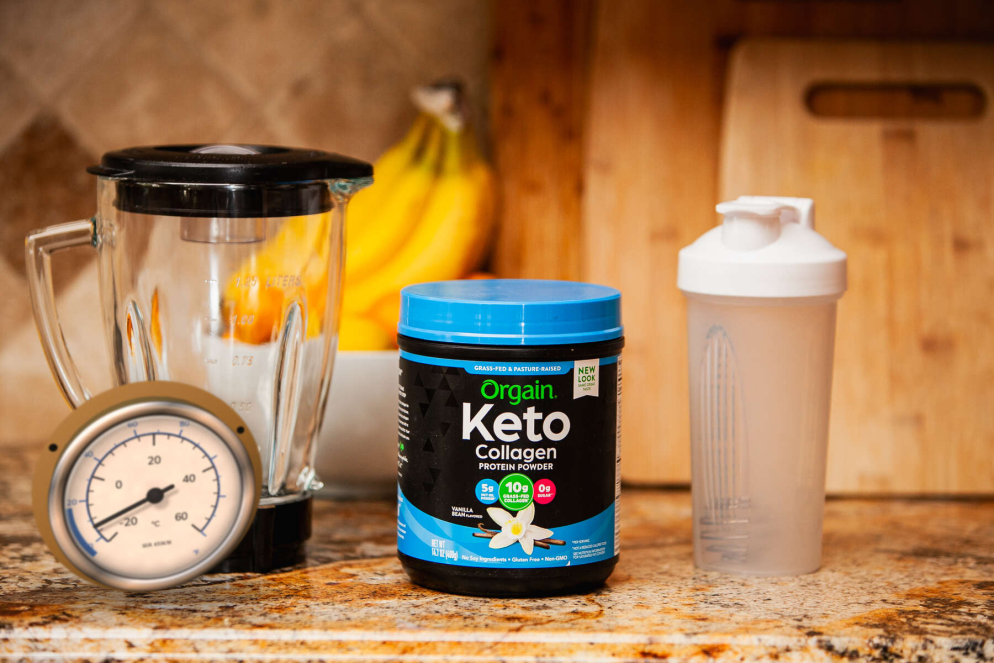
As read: -14; °C
